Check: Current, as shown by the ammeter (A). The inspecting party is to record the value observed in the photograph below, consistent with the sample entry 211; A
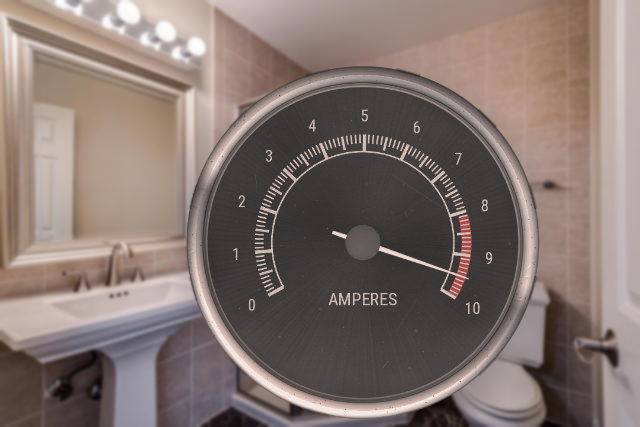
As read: 9.5; A
